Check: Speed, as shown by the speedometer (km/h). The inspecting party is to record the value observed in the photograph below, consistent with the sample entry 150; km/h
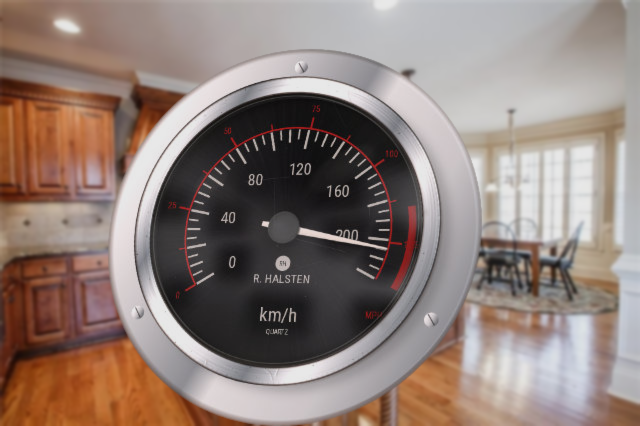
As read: 205; km/h
